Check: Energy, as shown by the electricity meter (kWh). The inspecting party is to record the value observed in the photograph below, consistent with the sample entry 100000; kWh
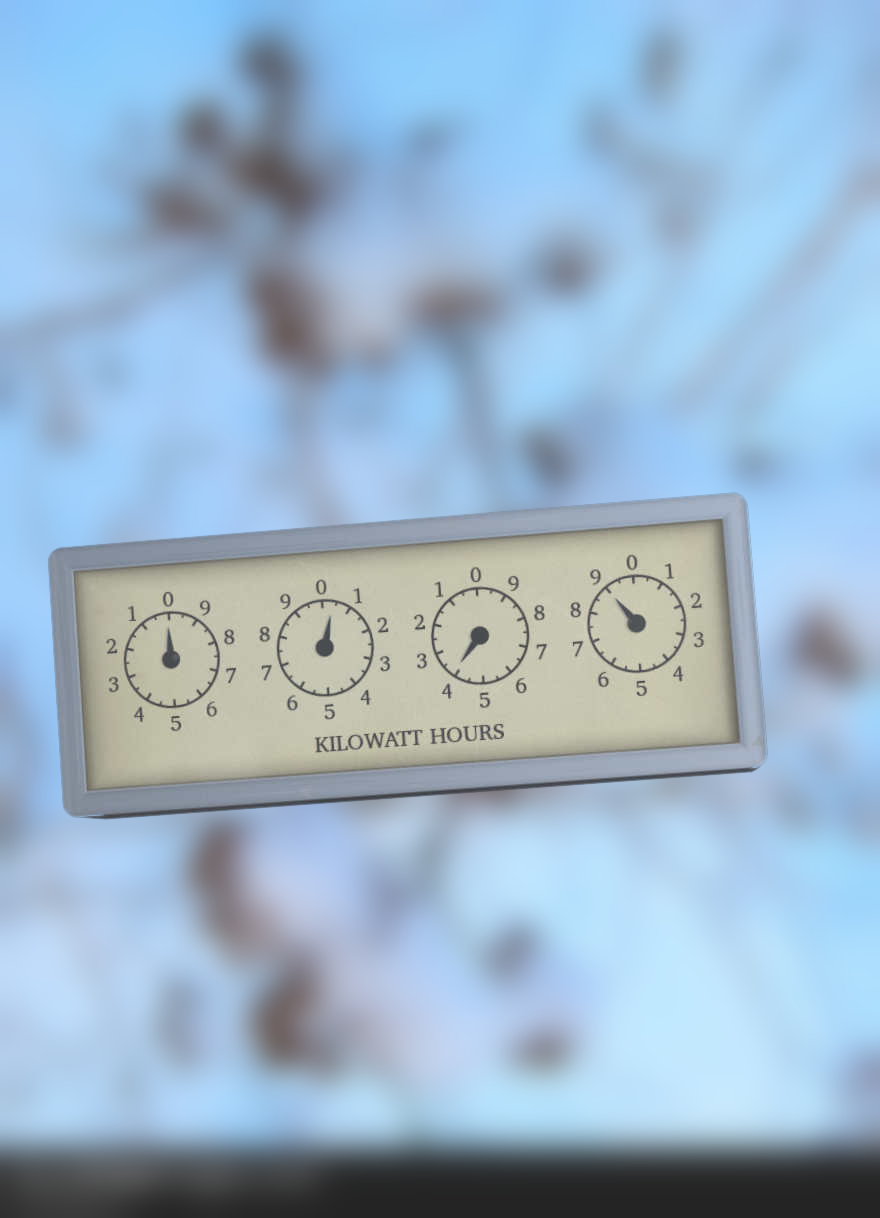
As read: 39; kWh
